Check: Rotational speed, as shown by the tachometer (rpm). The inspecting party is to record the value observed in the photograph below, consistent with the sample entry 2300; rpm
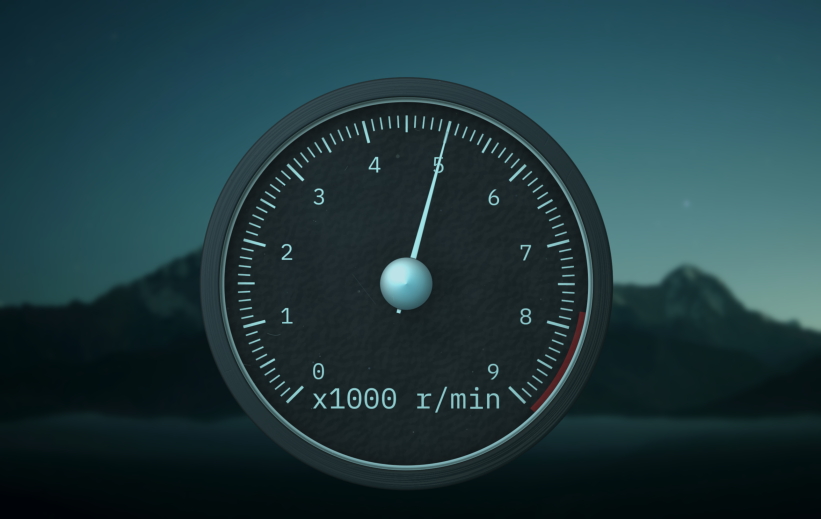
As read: 5000; rpm
